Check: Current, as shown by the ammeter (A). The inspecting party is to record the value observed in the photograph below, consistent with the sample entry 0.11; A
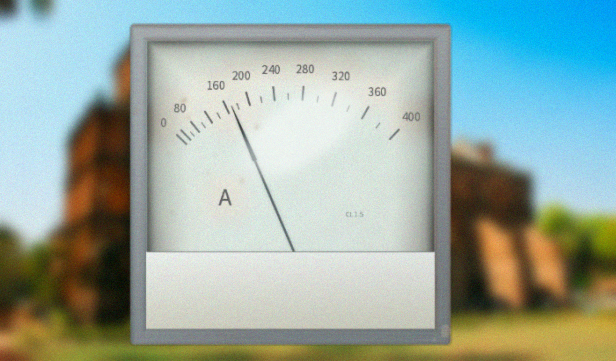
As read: 170; A
